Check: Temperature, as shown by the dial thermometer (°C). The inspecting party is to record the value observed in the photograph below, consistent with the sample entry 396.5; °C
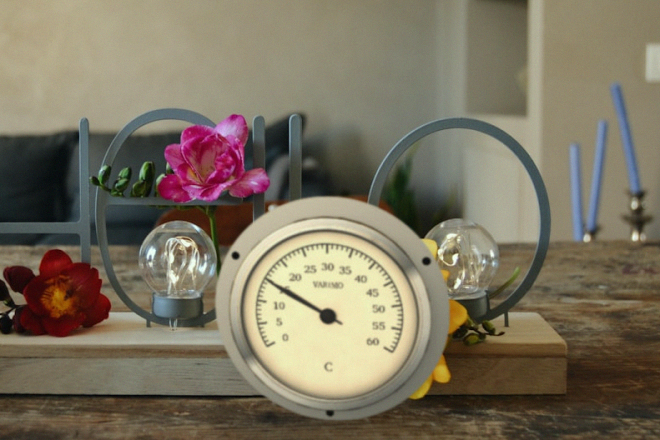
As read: 15; °C
